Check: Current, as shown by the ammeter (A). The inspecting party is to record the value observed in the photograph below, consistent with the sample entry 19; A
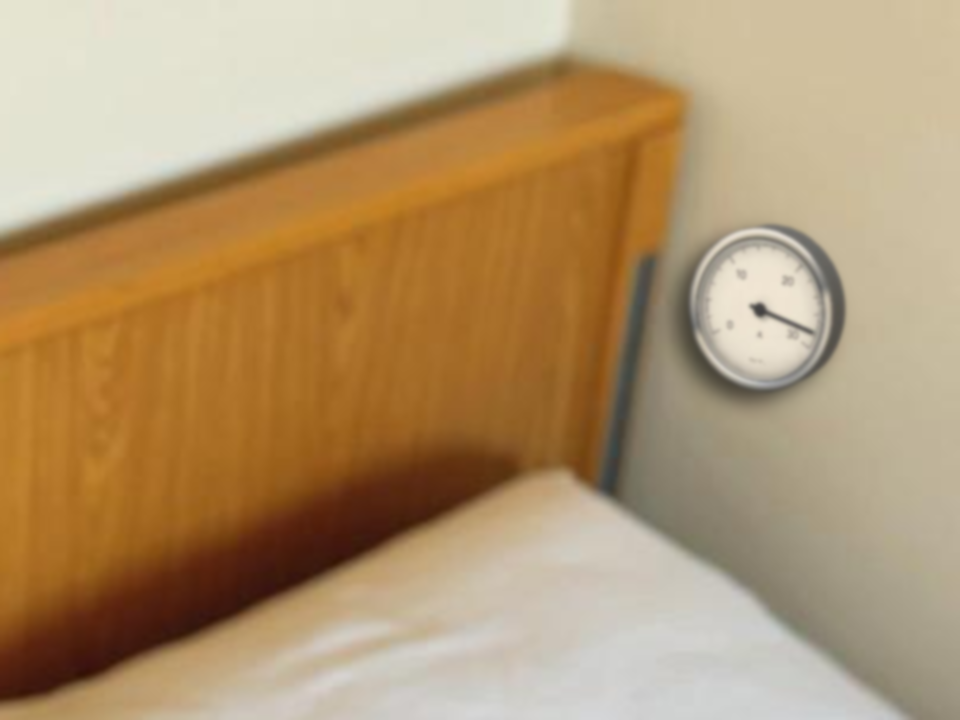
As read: 28; A
